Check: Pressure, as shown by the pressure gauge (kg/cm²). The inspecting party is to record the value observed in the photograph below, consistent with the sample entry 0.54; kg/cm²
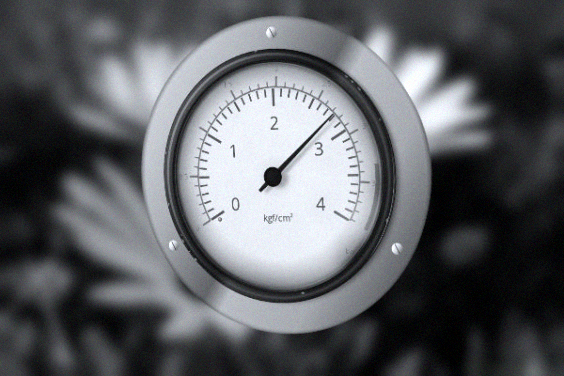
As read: 2.8; kg/cm²
